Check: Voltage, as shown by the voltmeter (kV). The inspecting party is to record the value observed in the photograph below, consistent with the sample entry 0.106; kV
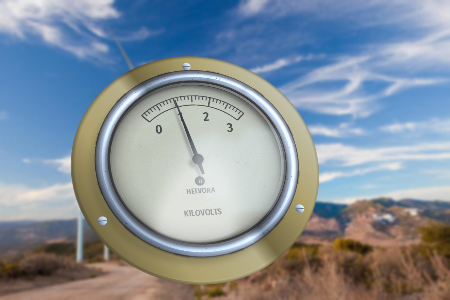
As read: 1; kV
